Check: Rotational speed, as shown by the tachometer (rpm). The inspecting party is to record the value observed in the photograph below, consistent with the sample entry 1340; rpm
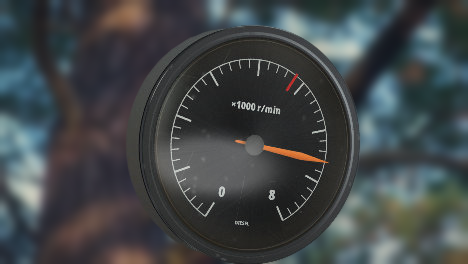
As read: 6600; rpm
